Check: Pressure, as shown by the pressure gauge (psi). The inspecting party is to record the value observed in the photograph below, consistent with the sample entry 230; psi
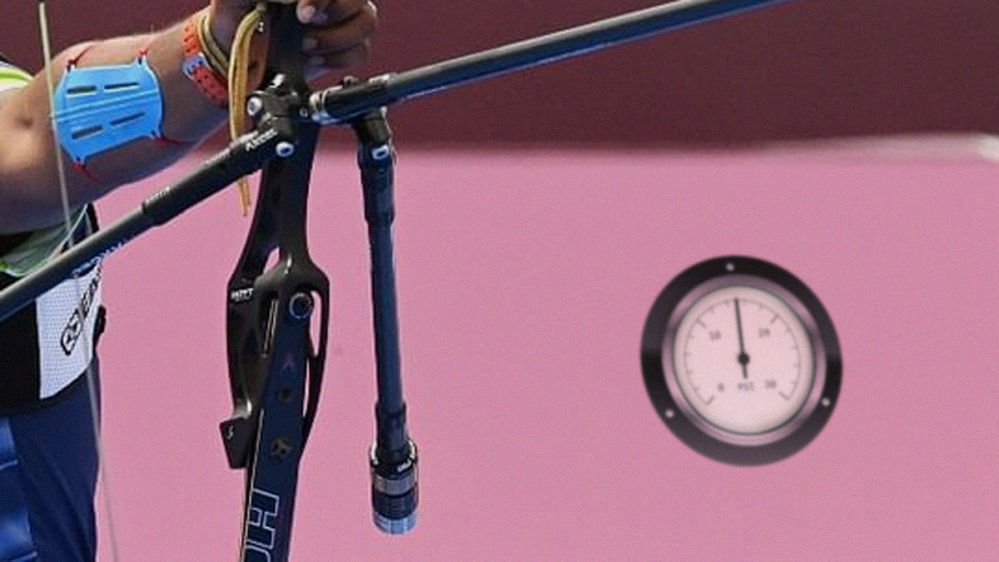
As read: 15; psi
